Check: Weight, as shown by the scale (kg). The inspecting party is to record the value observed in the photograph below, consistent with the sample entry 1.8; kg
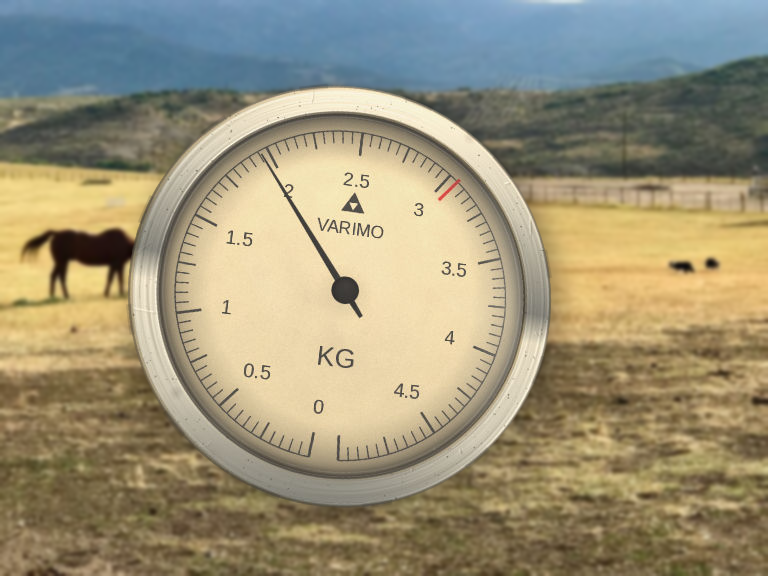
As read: 1.95; kg
